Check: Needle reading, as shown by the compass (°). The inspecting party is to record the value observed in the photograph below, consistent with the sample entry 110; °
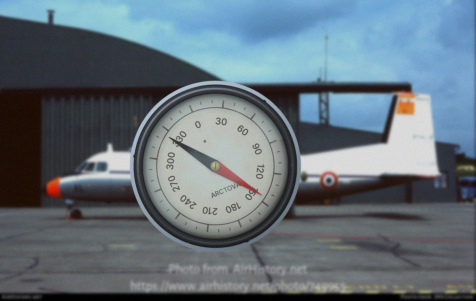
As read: 145; °
